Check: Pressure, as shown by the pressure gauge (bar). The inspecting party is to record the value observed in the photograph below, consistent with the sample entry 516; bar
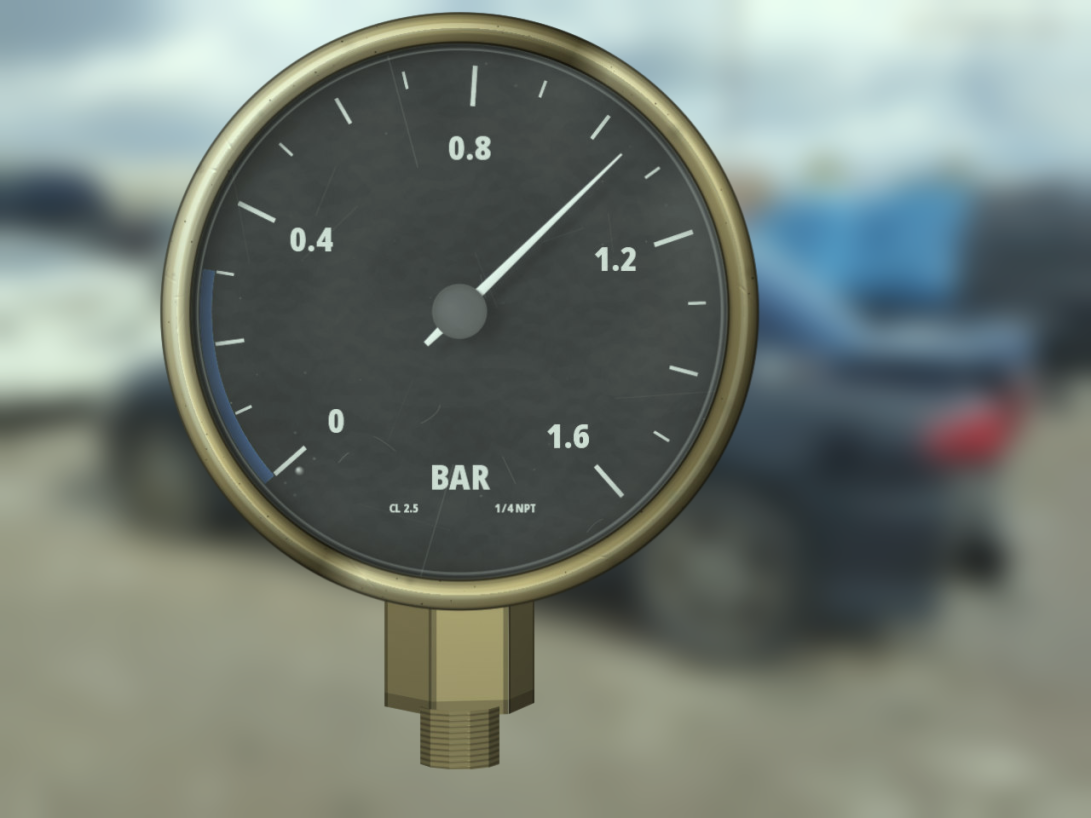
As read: 1.05; bar
